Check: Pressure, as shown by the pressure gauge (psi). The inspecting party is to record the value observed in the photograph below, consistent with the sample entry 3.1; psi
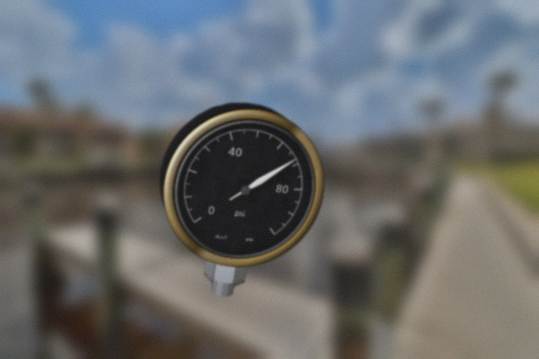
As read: 67.5; psi
